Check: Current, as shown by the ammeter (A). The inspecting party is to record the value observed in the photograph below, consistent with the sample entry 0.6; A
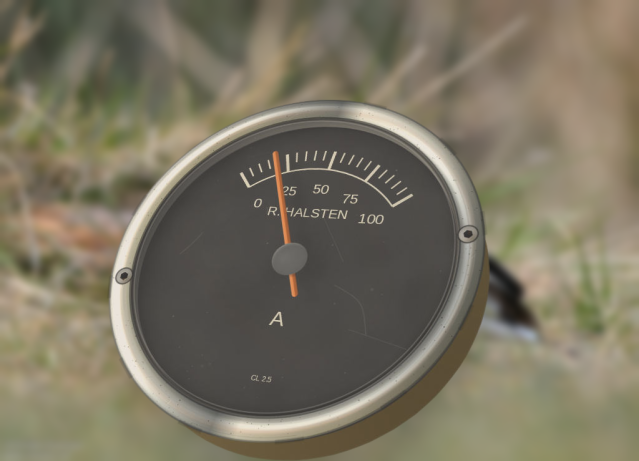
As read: 20; A
